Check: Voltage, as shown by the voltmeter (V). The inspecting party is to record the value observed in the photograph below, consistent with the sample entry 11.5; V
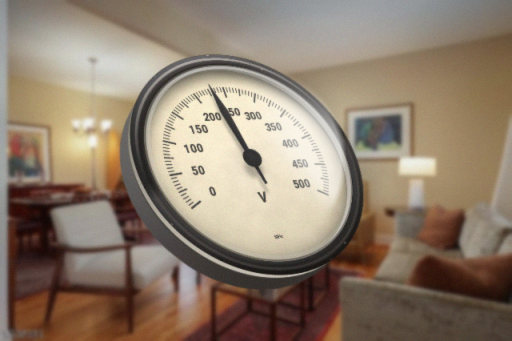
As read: 225; V
